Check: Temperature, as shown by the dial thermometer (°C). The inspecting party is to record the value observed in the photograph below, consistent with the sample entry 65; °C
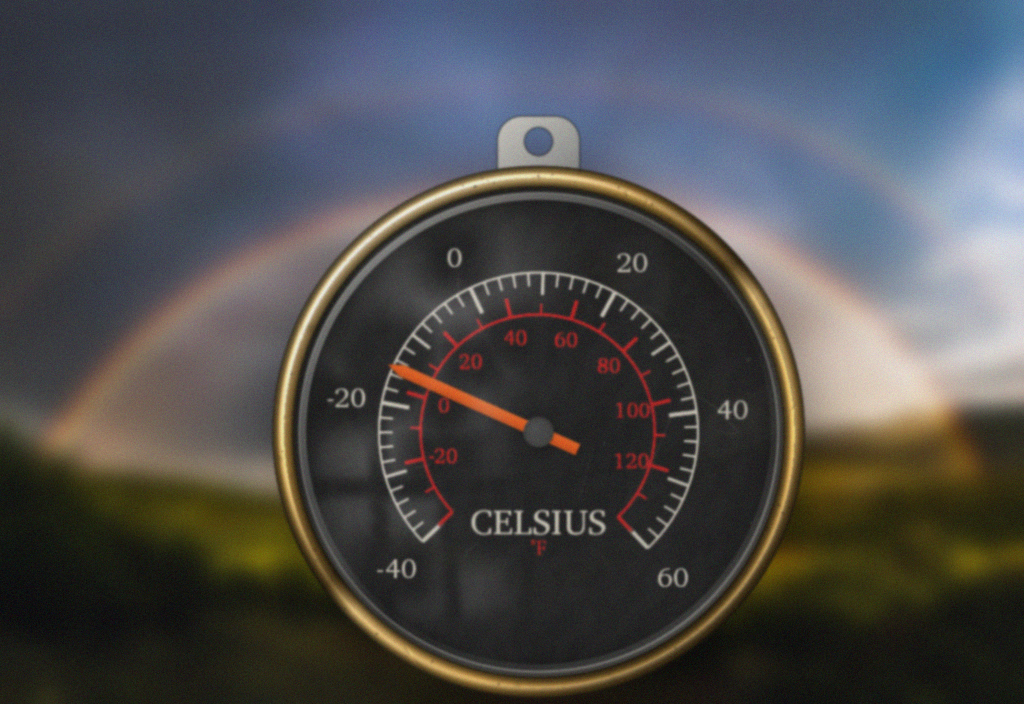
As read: -15; °C
